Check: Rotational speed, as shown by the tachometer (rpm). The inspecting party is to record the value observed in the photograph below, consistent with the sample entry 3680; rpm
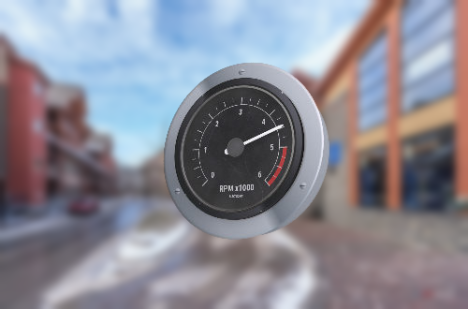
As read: 4500; rpm
